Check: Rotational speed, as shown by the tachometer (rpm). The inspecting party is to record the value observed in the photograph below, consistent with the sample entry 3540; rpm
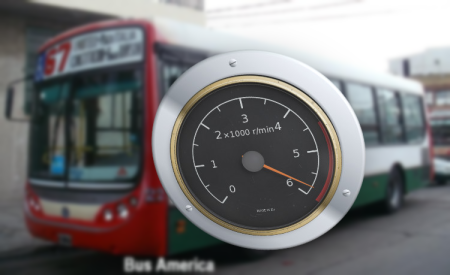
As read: 5750; rpm
